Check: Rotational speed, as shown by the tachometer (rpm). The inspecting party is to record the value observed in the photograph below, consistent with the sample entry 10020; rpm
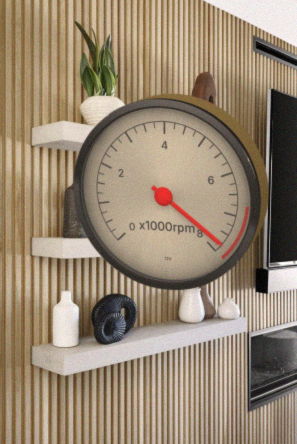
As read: 7750; rpm
